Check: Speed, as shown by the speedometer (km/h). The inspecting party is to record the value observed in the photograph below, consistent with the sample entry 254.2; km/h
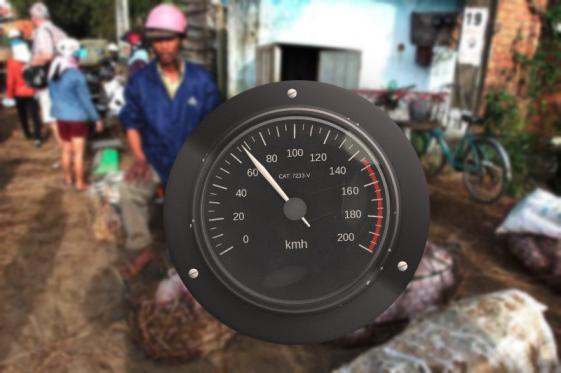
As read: 67.5; km/h
